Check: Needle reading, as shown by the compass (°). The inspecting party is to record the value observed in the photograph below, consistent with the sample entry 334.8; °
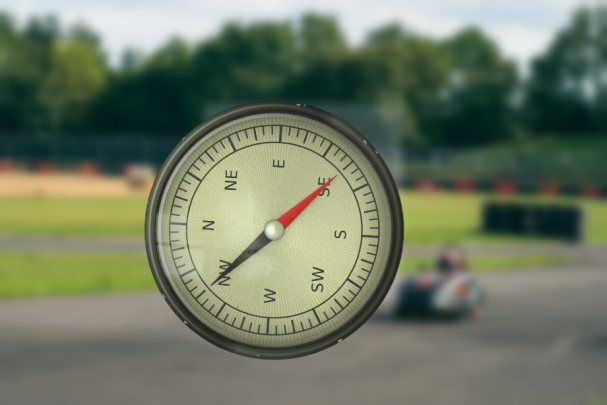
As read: 135; °
